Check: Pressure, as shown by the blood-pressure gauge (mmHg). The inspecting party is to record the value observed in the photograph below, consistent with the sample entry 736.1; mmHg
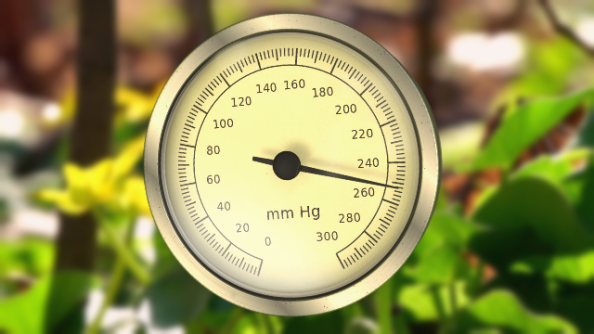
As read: 252; mmHg
